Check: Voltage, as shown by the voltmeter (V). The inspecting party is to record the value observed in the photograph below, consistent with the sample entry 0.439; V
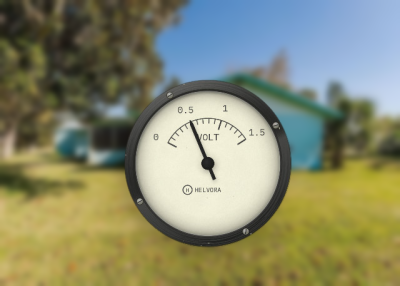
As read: 0.5; V
